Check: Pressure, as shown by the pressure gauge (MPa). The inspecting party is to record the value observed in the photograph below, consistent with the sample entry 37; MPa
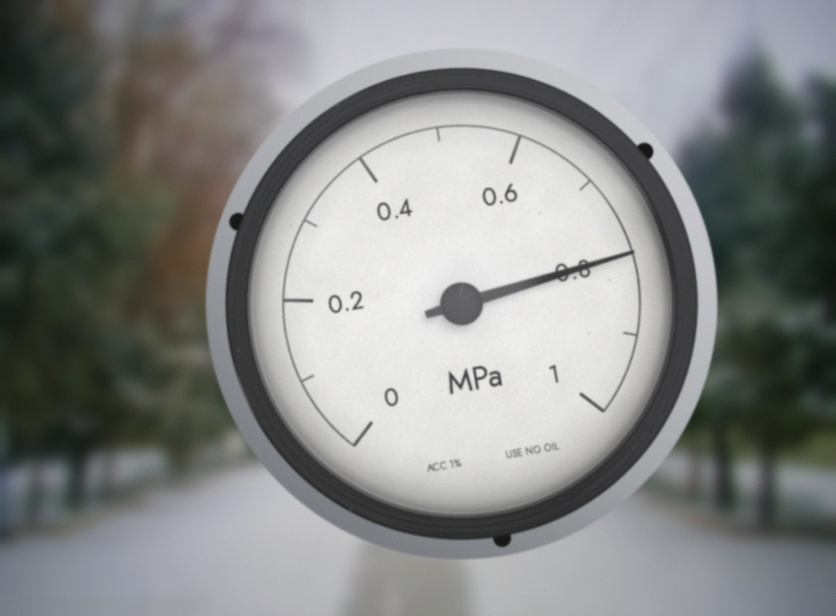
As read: 0.8; MPa
